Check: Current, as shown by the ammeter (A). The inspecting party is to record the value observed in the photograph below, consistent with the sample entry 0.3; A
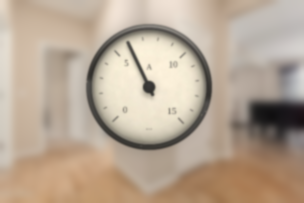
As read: 6; A
